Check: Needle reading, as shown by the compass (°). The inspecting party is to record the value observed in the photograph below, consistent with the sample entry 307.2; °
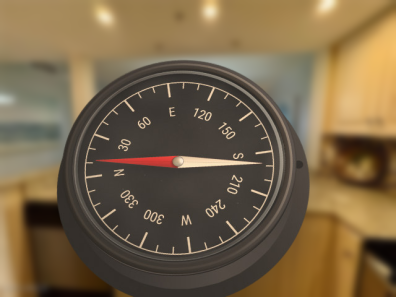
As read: 10; °
